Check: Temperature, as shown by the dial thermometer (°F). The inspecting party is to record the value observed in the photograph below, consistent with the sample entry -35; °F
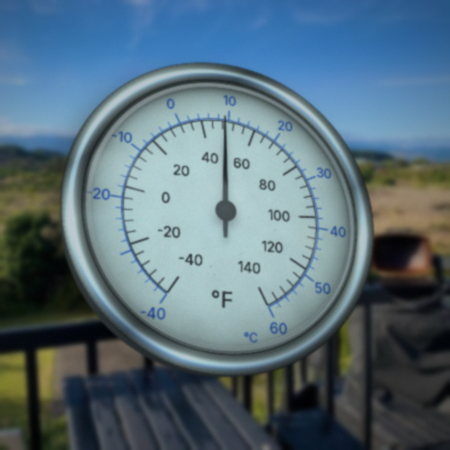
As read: 48; °F
